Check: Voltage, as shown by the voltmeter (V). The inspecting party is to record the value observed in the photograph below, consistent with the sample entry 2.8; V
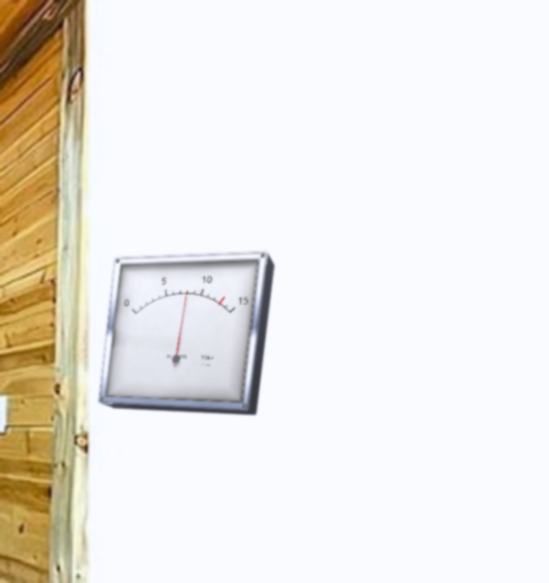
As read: 8; V
